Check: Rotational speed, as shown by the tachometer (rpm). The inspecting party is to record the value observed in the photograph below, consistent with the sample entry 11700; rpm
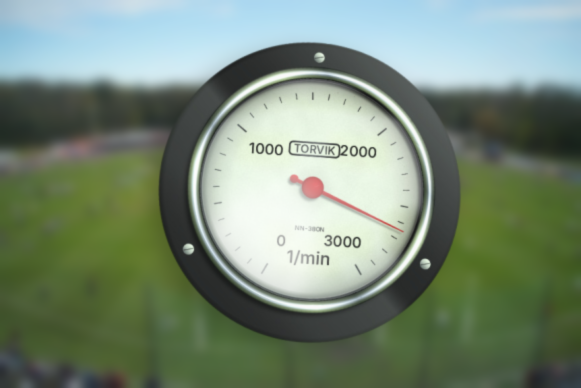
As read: 2650; rpm
